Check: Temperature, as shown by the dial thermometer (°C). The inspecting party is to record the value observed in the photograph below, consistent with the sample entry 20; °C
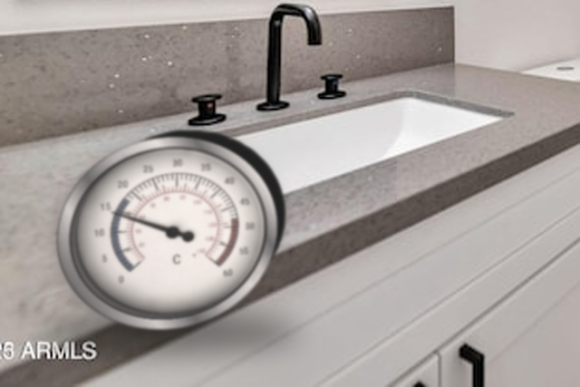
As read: 15; °C
